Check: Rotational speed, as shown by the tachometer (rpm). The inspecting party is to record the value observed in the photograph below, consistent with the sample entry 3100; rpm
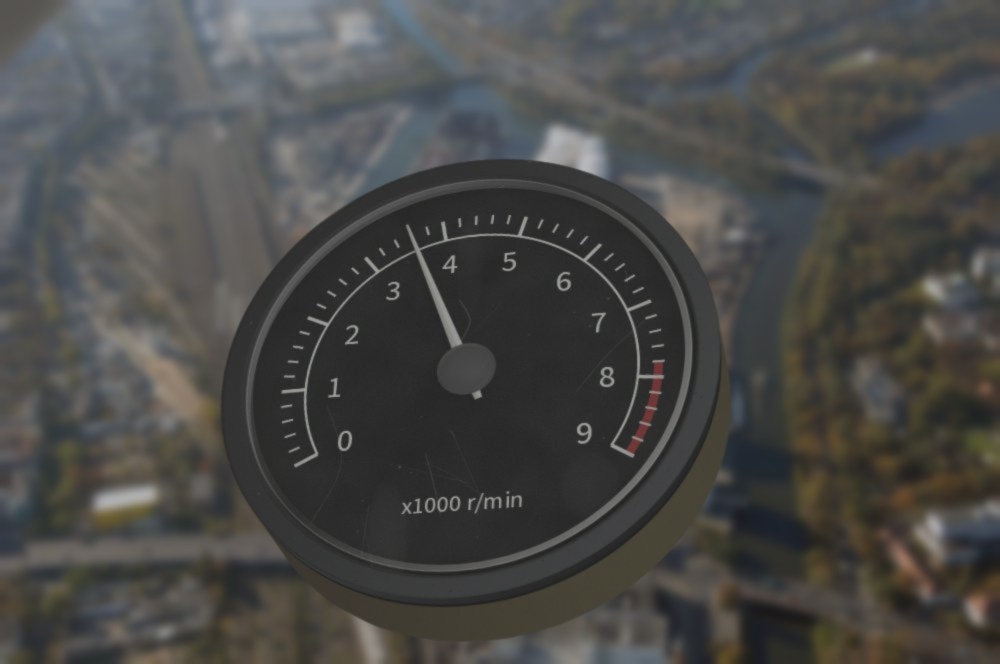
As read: 3600; rpm
